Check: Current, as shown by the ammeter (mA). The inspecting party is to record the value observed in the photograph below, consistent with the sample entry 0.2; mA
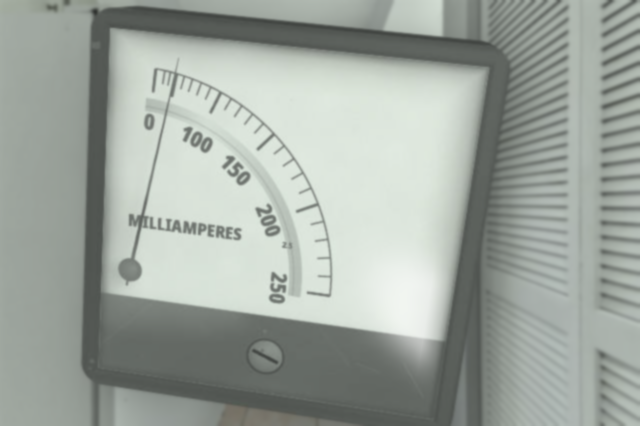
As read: 50; mA
